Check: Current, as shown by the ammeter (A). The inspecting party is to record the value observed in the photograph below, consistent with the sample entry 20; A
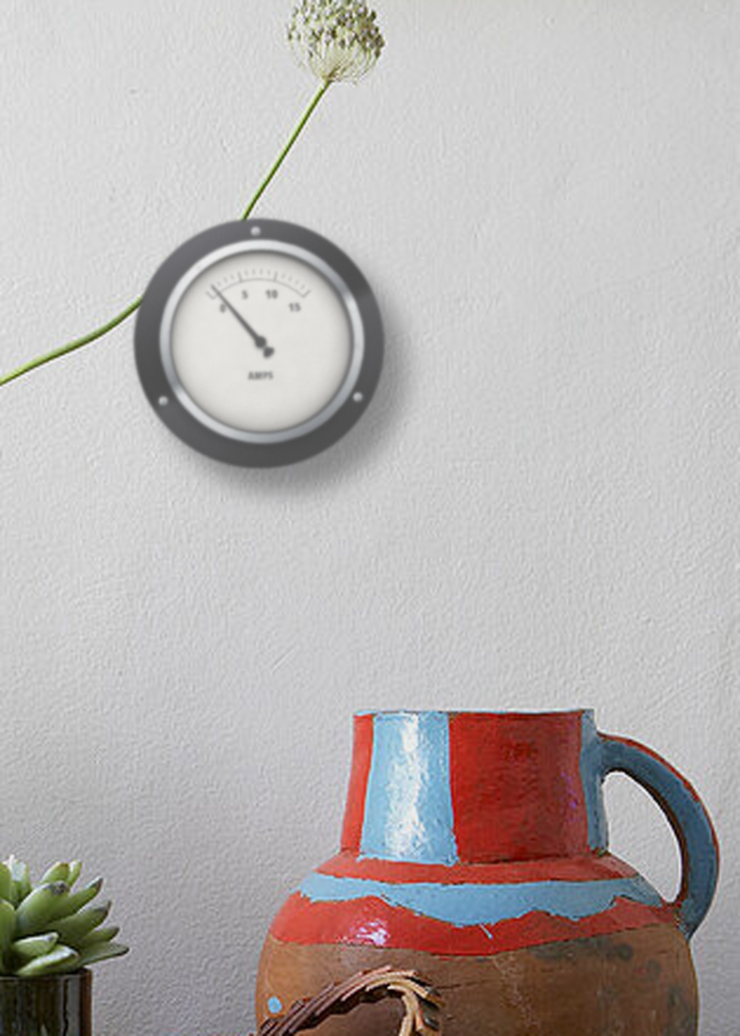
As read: 1; A
